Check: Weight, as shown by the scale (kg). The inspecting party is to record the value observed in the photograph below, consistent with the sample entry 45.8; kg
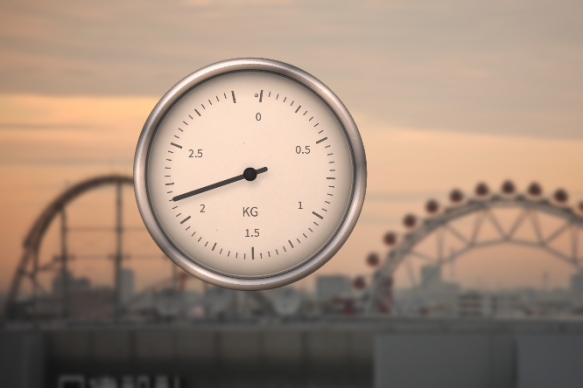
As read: 2.15; kg
